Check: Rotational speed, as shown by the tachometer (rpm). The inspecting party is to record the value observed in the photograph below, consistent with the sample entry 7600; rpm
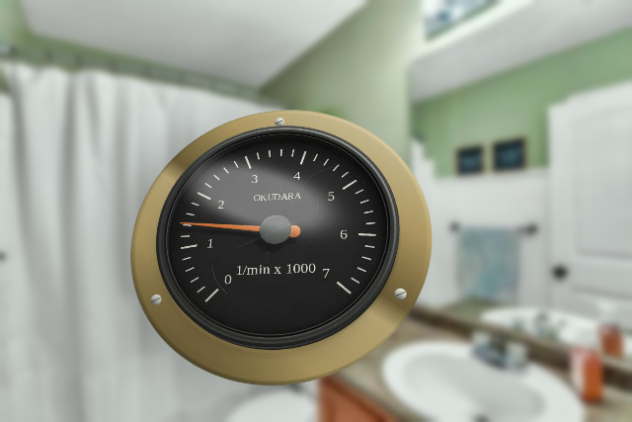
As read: 1400; rpm
